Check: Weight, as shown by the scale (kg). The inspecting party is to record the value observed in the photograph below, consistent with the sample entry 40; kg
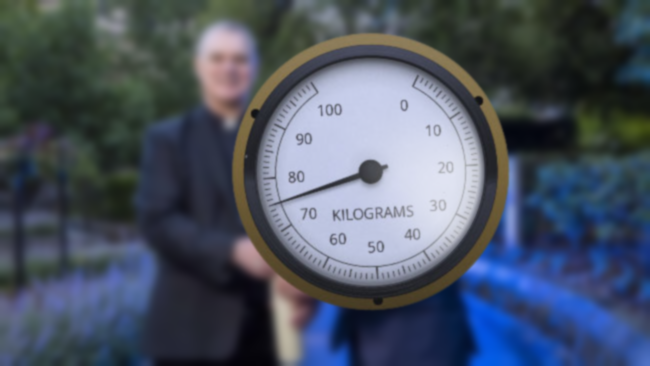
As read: 75; kg
